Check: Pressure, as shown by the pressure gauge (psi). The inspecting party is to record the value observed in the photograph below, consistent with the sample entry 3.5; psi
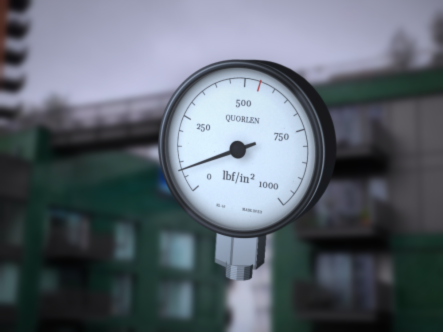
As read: 75; psi
